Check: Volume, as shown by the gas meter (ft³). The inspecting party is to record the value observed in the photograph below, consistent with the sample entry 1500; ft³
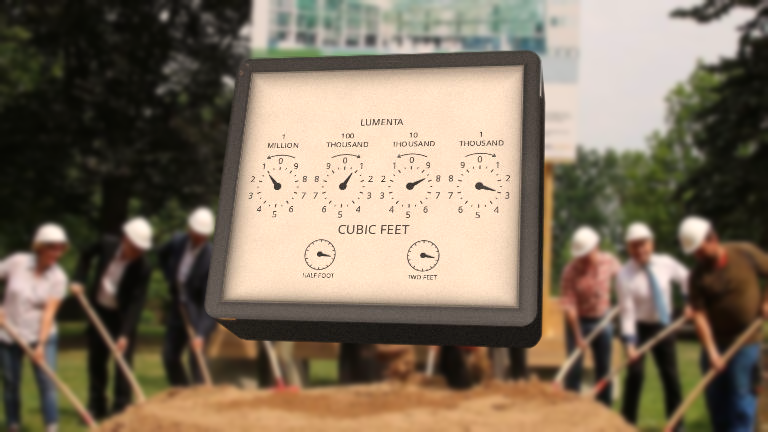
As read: 108300; ft³
